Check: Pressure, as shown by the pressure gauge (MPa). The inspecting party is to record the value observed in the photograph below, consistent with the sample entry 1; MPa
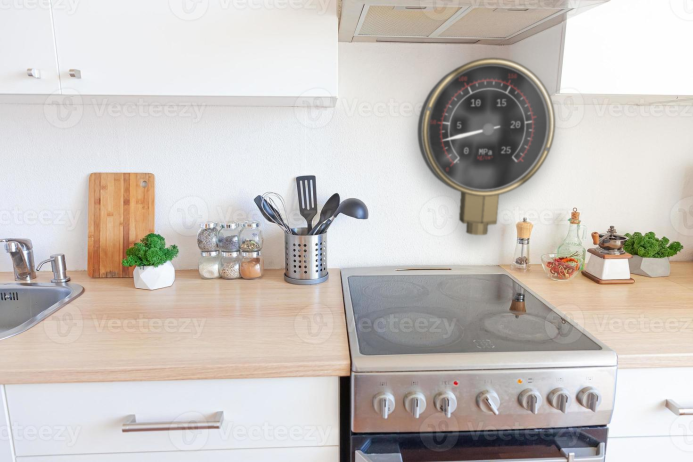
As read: 3; MPa
